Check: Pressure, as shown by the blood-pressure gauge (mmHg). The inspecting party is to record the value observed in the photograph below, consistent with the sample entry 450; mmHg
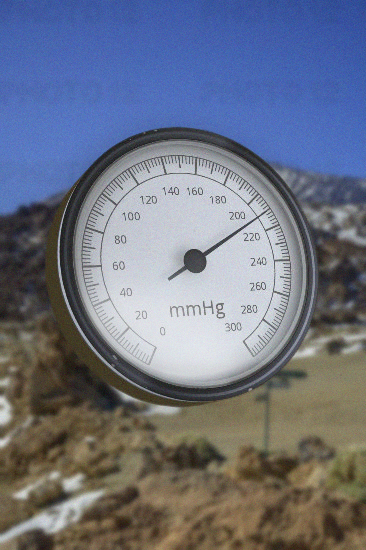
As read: 210; mmHg
